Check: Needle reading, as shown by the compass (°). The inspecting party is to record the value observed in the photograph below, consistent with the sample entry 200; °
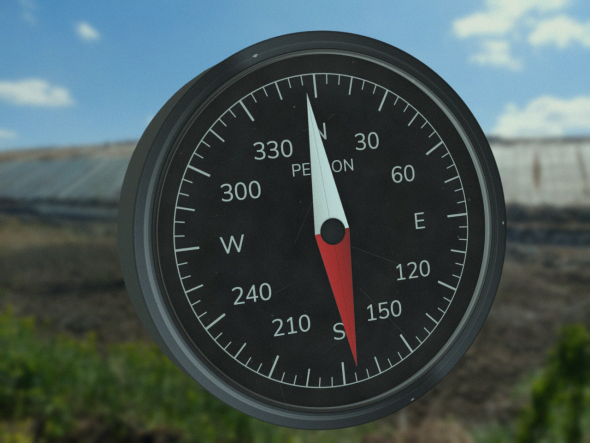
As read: 175; °
